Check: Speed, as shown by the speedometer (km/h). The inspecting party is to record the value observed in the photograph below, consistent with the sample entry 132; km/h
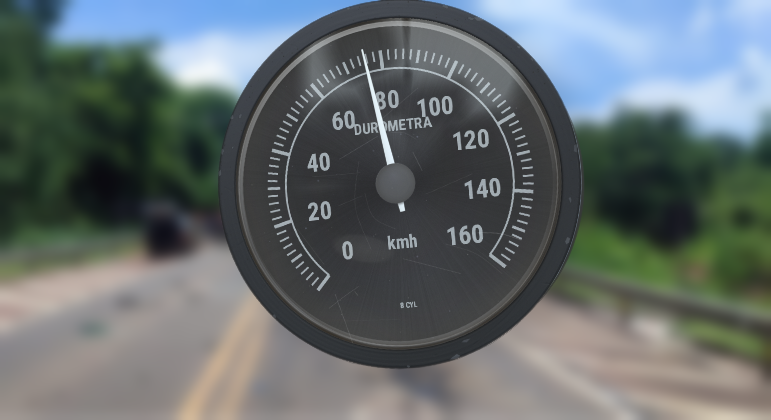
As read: 76; km/h
